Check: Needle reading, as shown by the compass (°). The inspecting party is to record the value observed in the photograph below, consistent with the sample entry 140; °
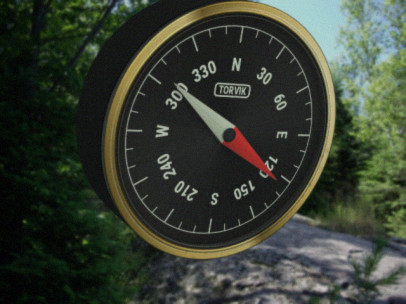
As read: 125; °
